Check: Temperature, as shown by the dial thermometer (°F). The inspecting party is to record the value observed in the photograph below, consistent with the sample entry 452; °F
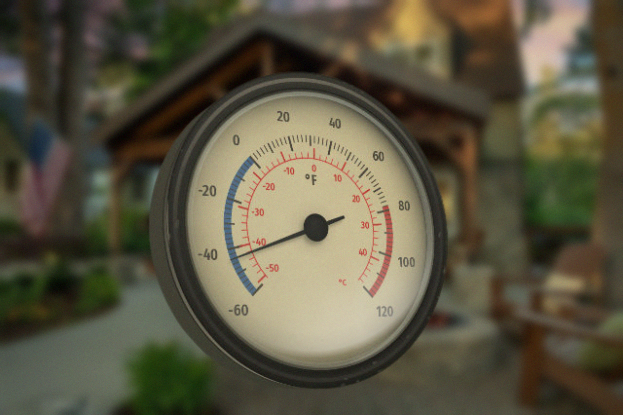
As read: -44; °F
